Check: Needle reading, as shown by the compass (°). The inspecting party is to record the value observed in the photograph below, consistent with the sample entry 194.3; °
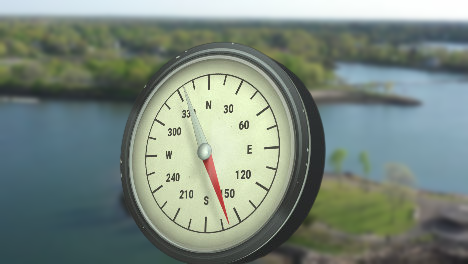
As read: 157.5; °
